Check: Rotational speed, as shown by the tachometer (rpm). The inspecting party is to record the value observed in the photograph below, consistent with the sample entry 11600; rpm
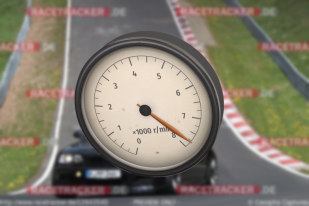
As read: 7750; rpm
